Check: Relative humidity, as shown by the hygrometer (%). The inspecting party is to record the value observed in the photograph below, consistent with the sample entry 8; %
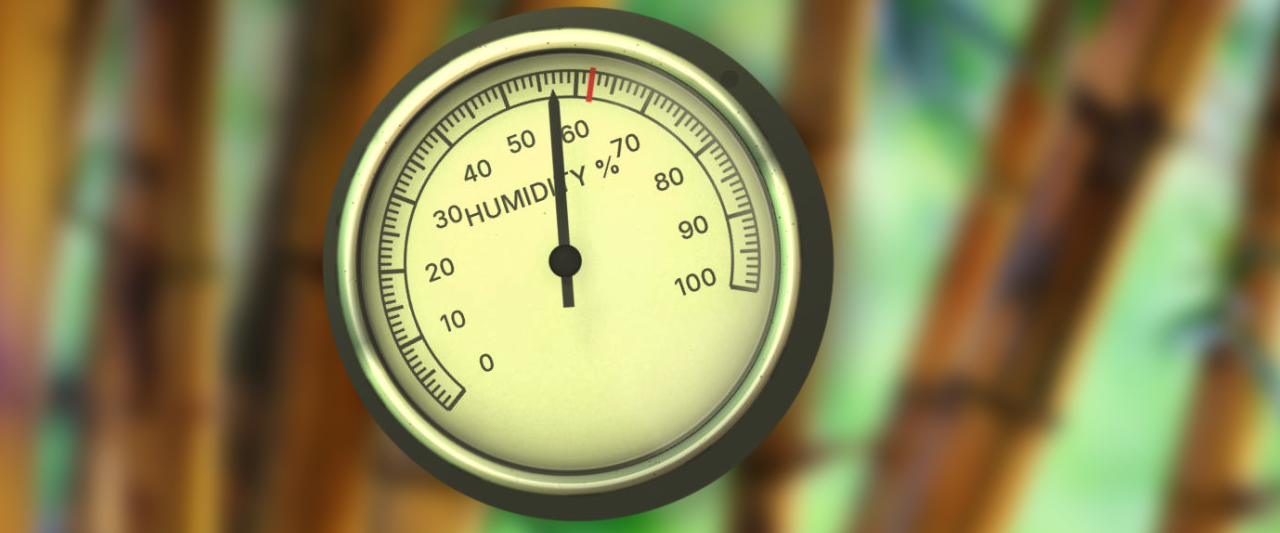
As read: 57; %
